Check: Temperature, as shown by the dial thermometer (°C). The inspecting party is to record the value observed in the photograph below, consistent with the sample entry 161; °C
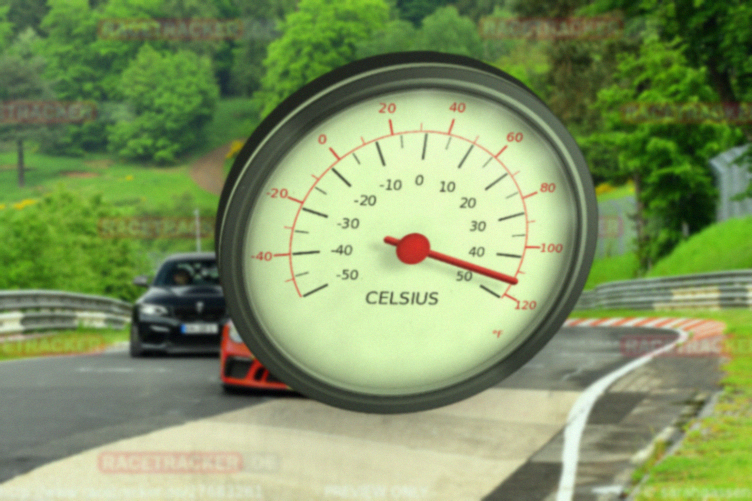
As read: 45; °C
